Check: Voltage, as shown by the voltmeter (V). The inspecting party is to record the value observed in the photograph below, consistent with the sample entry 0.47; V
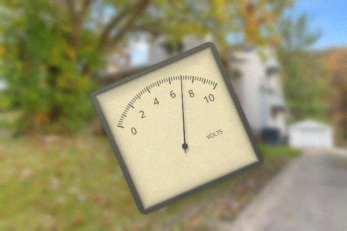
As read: 7; V
